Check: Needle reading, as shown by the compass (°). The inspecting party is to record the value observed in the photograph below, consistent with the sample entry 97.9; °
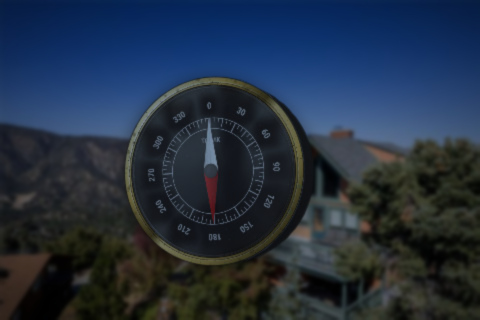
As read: 180; °
